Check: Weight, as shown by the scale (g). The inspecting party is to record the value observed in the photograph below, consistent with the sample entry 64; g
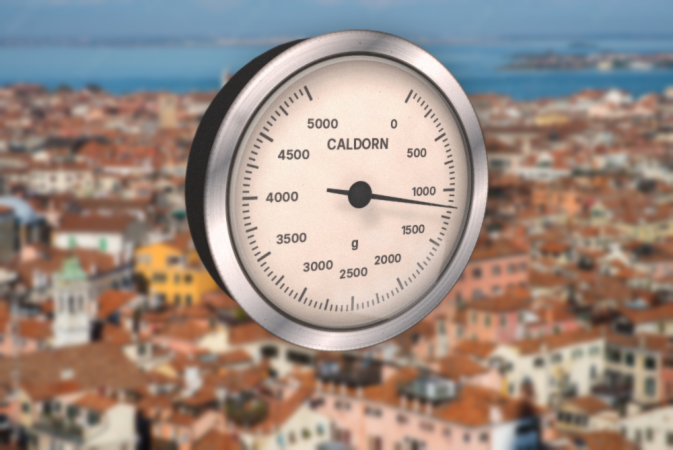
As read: 1150; g
